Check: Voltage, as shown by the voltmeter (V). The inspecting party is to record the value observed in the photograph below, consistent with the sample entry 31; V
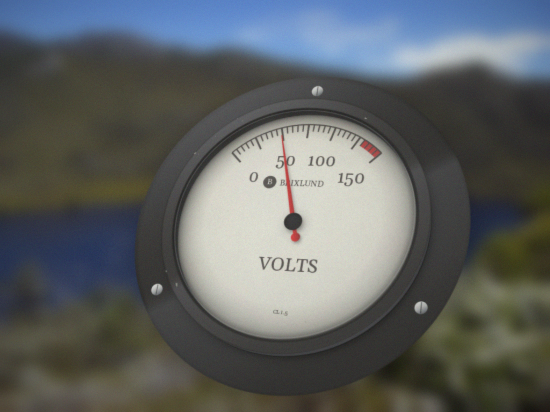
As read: 50; V
